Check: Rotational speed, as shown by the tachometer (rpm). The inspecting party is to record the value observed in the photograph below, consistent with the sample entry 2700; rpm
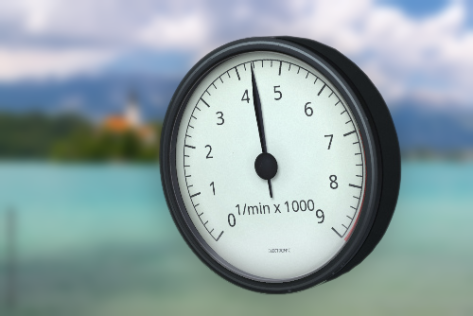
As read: 4400; rpm
